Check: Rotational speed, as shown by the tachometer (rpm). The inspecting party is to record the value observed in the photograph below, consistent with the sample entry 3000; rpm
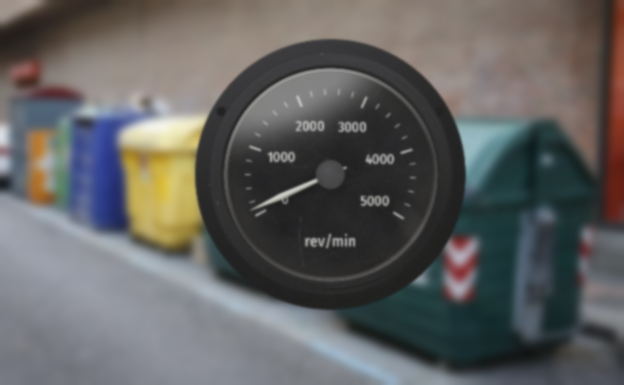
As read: 100; rpm
